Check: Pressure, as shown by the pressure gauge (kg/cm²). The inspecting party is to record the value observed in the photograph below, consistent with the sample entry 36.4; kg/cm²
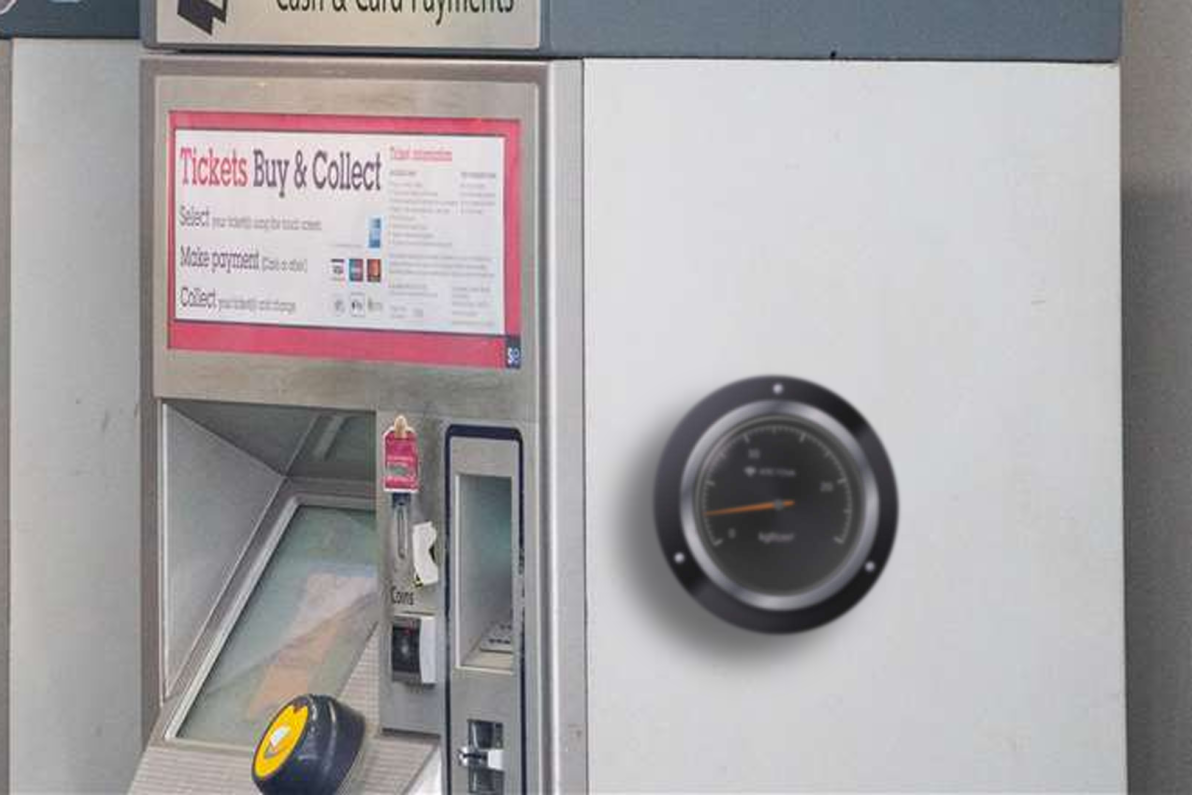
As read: 2.5; kg/cm²
